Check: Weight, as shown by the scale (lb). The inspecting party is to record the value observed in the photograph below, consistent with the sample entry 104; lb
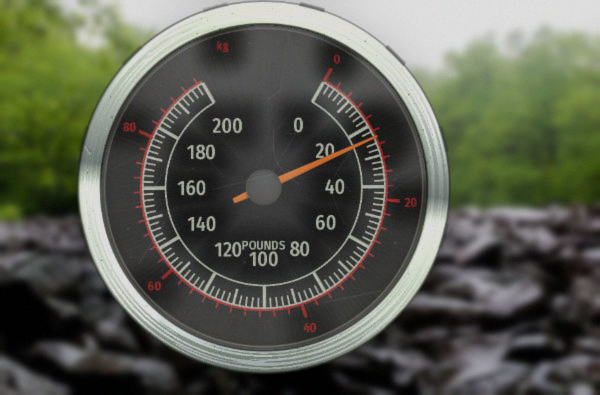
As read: 24; lb
